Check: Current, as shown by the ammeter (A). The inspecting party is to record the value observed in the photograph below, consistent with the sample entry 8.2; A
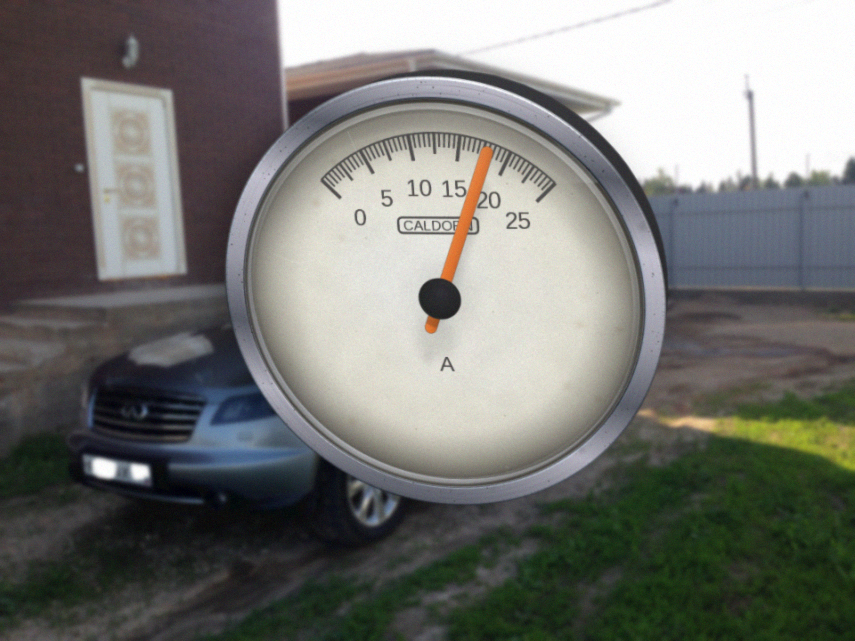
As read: 18; A
